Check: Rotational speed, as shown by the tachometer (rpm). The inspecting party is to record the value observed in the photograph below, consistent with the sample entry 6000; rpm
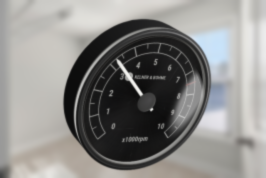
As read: 3250; rpm
